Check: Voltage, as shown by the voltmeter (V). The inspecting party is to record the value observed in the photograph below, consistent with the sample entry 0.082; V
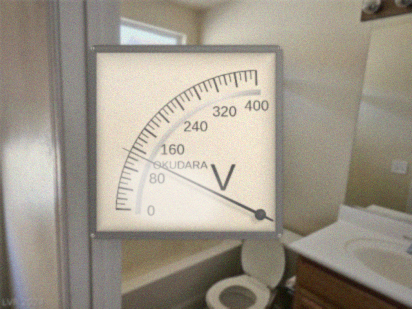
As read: 110; V
